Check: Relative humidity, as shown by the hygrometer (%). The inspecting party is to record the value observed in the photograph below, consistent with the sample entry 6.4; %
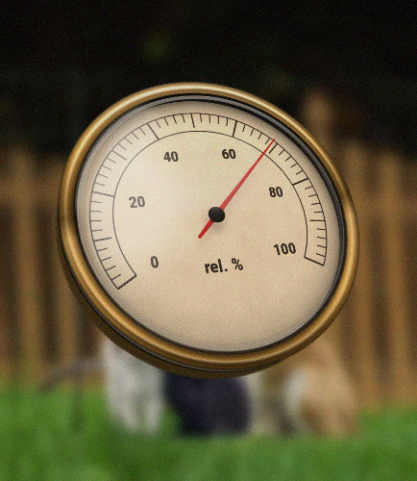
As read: 69; %
